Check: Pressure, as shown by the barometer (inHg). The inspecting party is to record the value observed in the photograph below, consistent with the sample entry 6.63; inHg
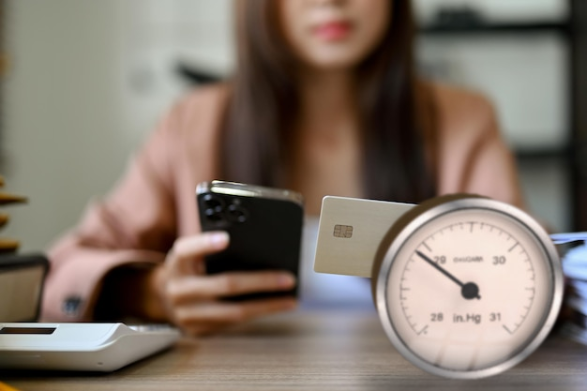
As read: 28.9; inHg
